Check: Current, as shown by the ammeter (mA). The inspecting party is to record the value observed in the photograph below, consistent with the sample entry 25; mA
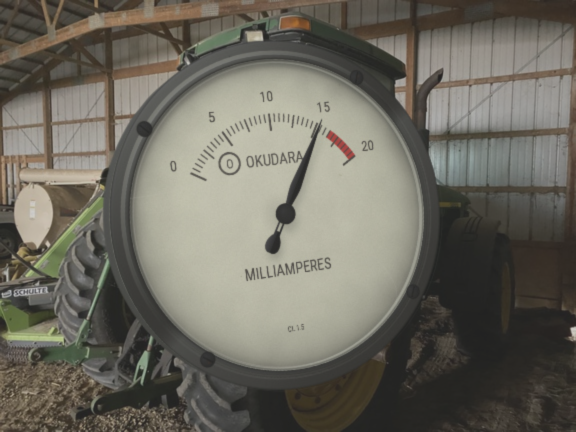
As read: 15; mA
